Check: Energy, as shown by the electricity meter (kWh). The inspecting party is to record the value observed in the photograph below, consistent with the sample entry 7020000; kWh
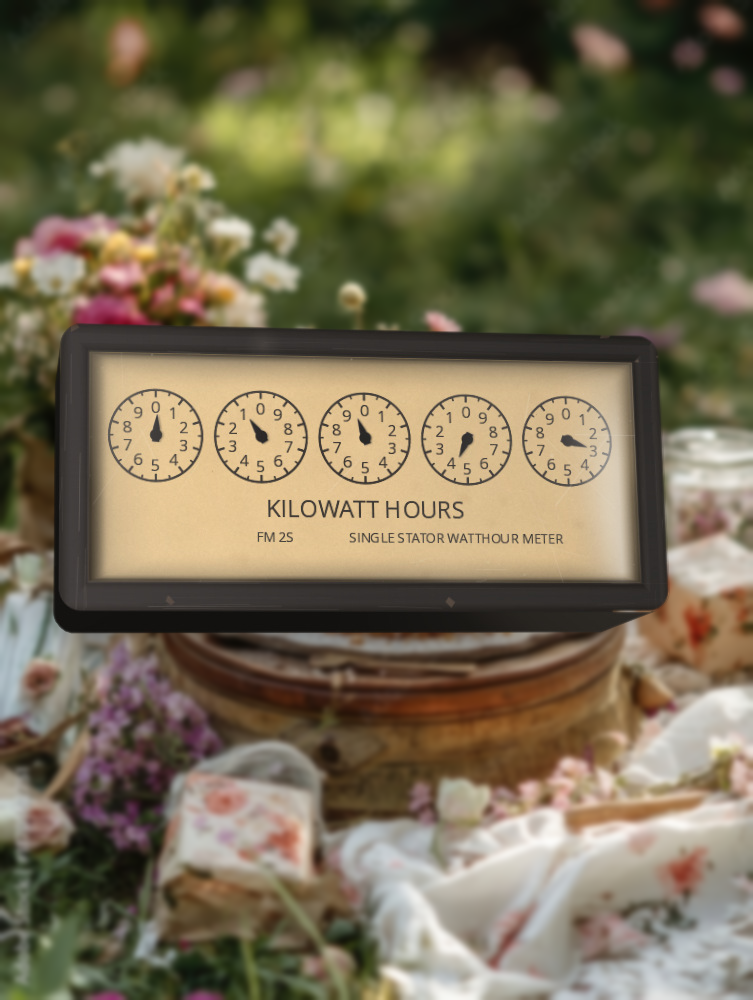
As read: 943; kWh
